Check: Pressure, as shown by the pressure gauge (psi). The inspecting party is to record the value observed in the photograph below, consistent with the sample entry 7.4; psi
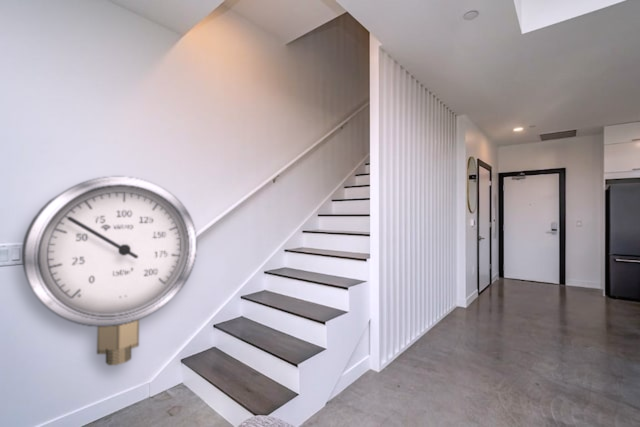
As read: 60; psi
